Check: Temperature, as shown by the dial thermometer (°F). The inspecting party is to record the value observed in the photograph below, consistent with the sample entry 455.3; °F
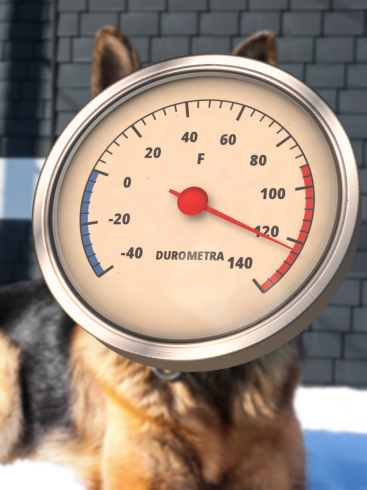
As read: 124; °F
